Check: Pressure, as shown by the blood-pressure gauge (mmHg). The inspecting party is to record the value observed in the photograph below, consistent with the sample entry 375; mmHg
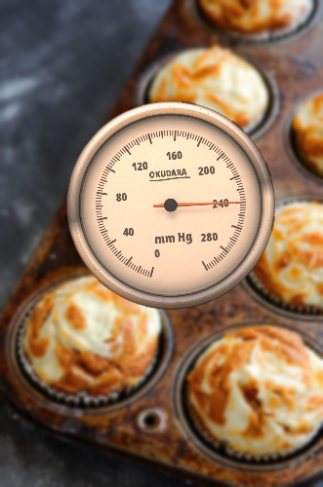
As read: 240; mmHg
